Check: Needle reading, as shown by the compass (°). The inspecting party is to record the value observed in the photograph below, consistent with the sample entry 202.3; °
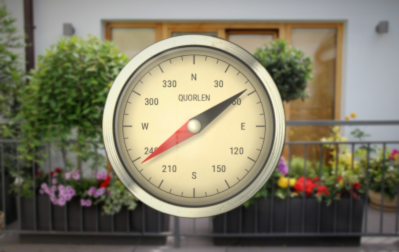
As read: 235; °
